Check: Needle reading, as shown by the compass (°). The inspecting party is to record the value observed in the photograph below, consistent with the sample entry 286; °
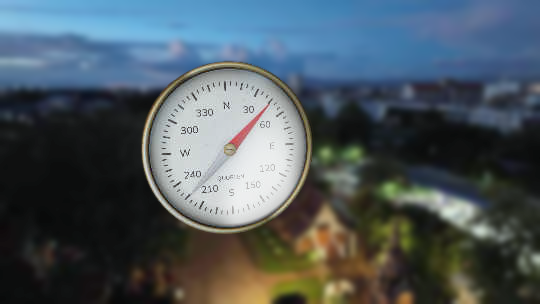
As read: 45; °
